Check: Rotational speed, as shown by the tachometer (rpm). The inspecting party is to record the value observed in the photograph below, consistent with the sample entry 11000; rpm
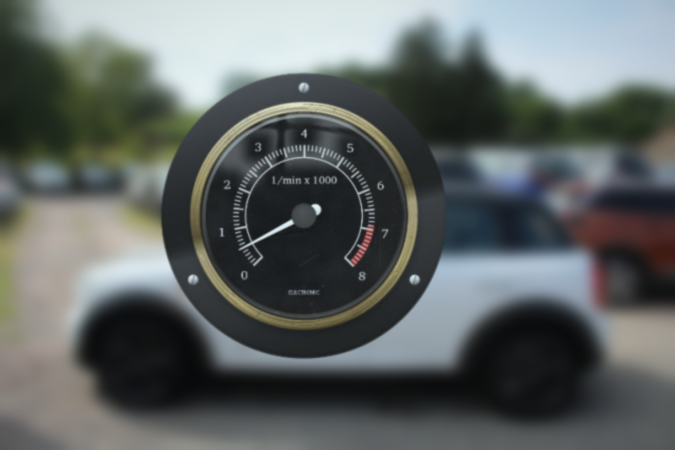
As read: 500; rpm
